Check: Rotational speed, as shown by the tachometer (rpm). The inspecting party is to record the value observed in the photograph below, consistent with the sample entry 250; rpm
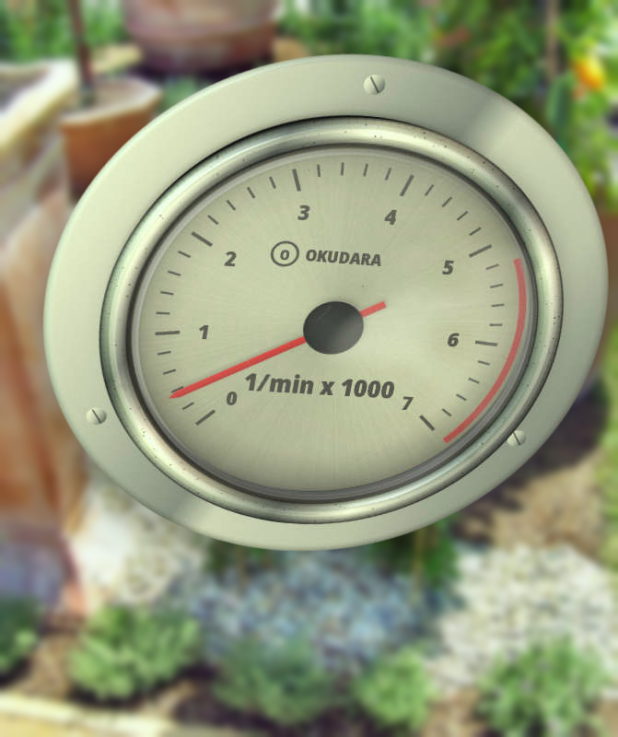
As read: 400; rpm
